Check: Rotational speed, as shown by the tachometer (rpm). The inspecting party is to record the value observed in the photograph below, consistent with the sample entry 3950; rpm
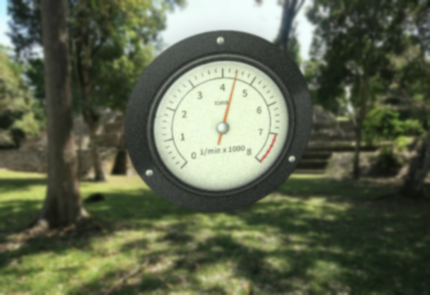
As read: 4400; rpm
